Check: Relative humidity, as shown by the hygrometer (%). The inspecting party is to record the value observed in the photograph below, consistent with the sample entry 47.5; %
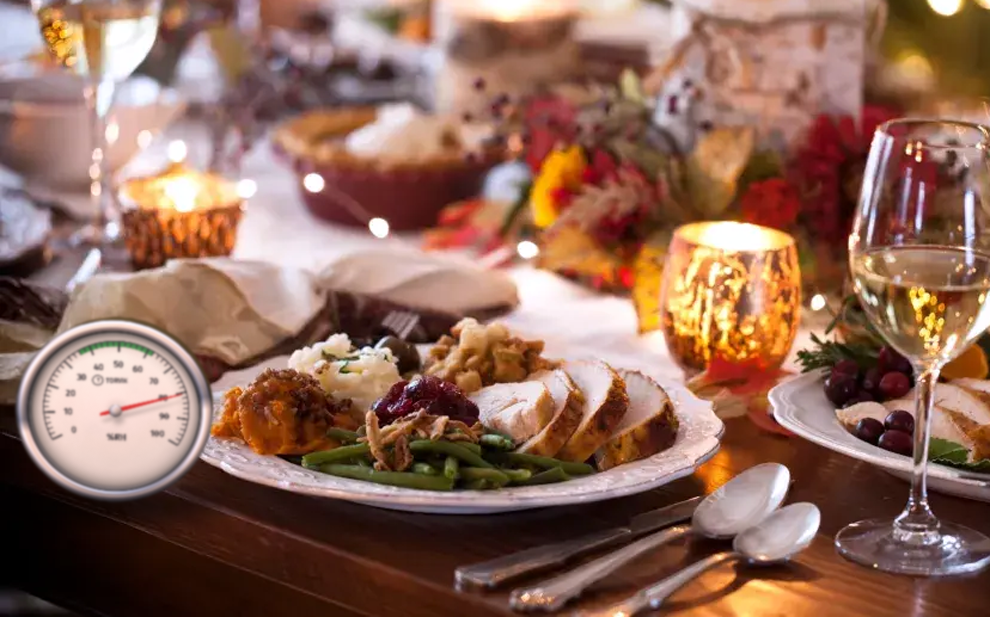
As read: 80; %
